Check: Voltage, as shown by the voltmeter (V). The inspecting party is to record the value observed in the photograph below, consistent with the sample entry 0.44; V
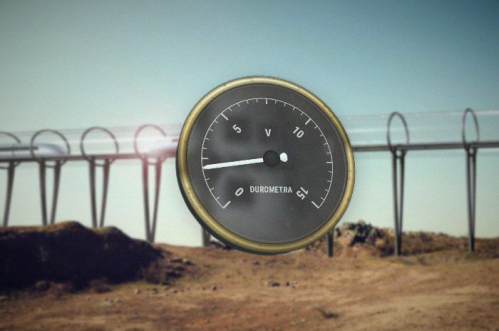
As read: 2; V
